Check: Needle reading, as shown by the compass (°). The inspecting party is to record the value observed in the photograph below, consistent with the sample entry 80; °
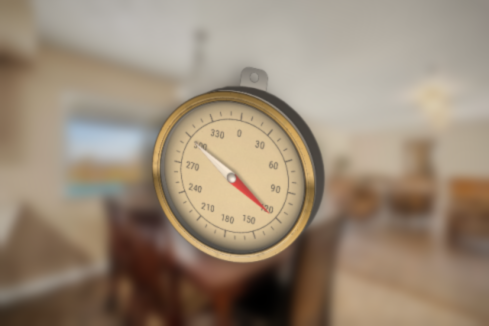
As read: 120; °
